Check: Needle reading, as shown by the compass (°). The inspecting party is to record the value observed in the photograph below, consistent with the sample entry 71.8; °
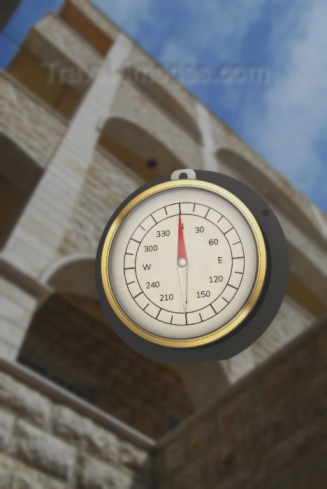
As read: 0; °
